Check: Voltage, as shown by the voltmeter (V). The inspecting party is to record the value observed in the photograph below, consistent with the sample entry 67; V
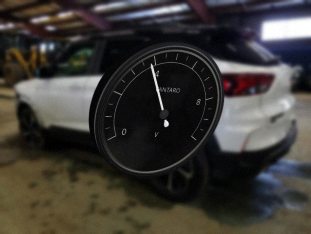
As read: 3.75; V
